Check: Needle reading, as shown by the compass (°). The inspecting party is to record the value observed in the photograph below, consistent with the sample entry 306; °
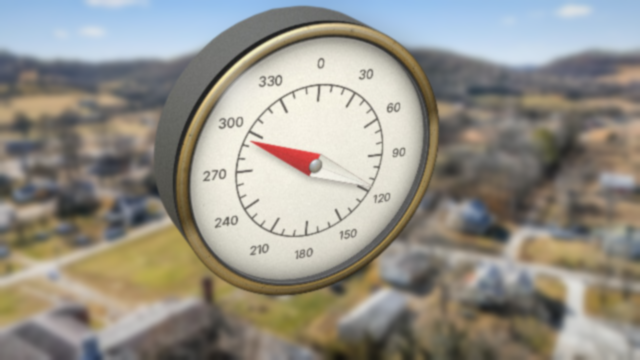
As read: 295; °
